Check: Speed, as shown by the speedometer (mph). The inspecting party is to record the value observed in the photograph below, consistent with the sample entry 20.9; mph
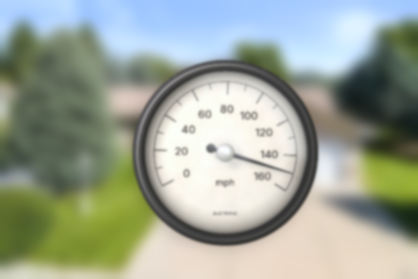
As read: 150; mph
